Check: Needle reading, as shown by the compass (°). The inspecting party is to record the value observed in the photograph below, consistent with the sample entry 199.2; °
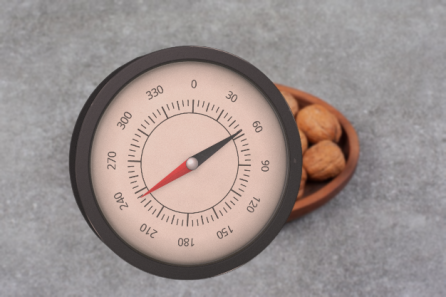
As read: 235; °
